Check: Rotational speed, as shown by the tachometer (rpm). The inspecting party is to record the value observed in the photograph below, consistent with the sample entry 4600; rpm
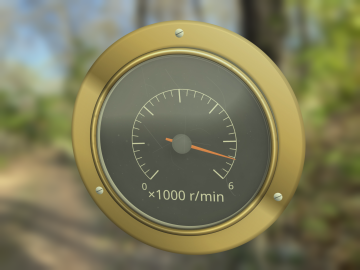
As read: 5400; rpm
